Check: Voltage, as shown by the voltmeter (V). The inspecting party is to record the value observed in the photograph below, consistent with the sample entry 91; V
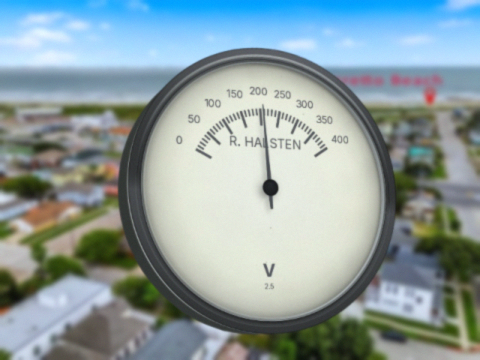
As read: 200; V
